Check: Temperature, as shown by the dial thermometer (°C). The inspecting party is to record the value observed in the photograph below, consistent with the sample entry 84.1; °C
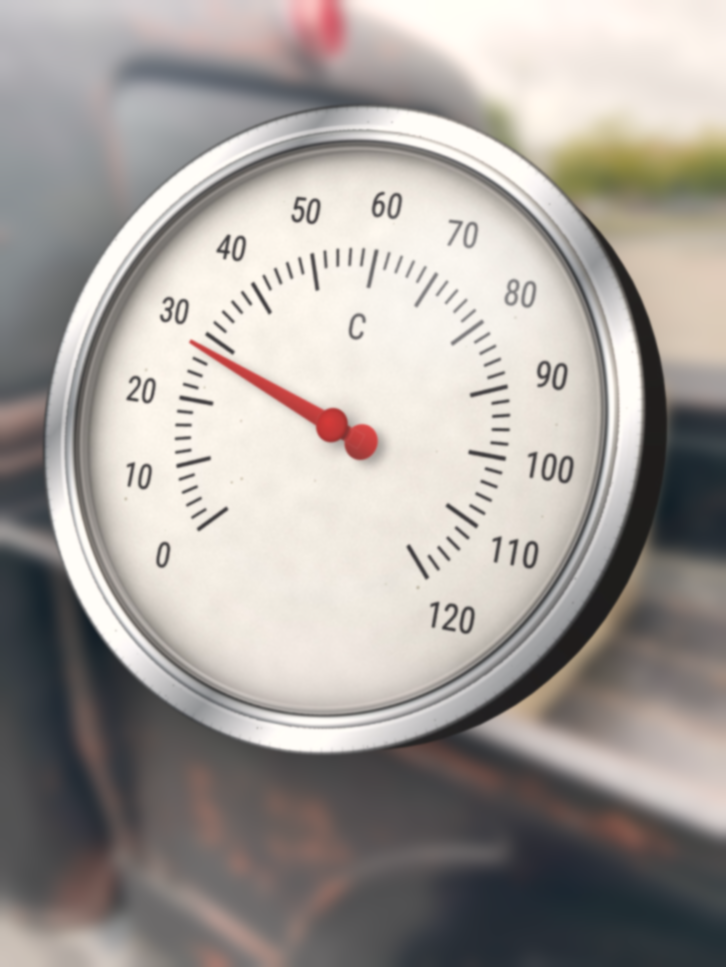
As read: 28; °C
